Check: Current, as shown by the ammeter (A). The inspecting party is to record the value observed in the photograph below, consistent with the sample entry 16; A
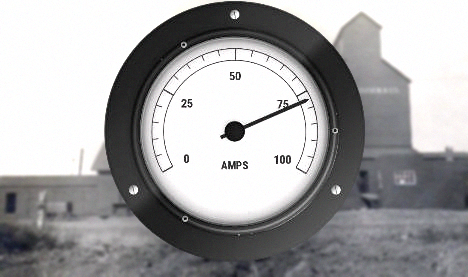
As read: 77.5; A
